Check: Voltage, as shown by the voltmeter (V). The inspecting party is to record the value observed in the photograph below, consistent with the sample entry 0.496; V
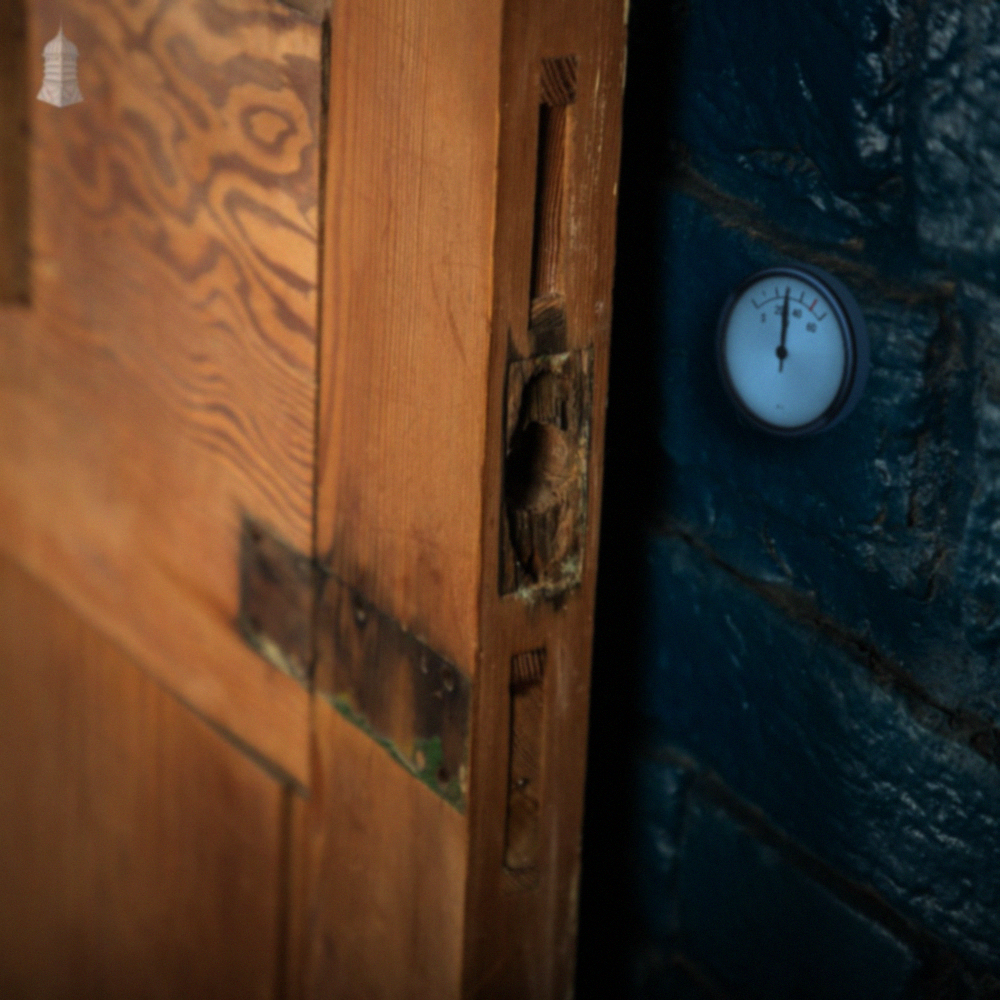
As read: 30; V
